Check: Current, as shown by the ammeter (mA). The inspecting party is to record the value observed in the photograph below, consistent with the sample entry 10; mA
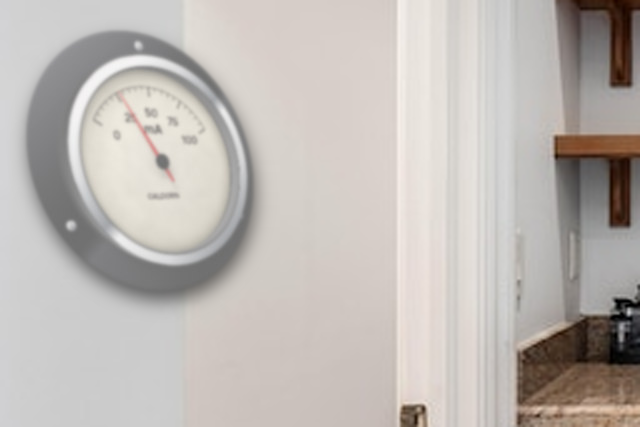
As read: 25; mA
